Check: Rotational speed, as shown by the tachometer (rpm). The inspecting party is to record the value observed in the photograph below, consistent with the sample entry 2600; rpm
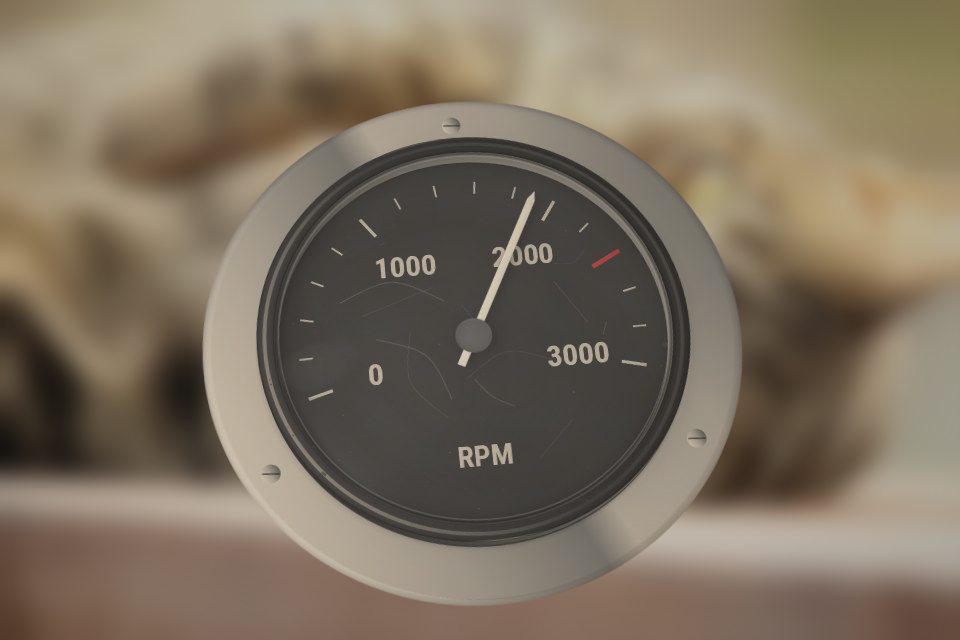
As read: 1900; rpm
